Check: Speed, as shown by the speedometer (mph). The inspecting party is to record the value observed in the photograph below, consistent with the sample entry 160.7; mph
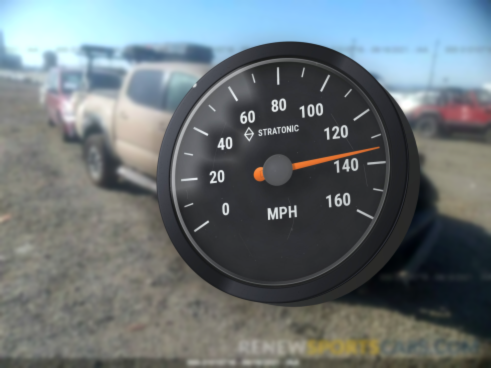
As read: 135; mph
